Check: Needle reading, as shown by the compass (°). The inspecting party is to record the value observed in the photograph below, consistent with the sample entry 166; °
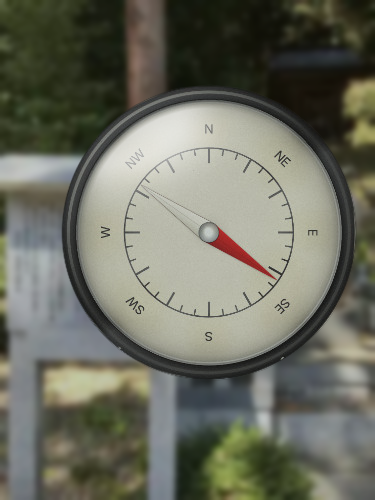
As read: 125; °
